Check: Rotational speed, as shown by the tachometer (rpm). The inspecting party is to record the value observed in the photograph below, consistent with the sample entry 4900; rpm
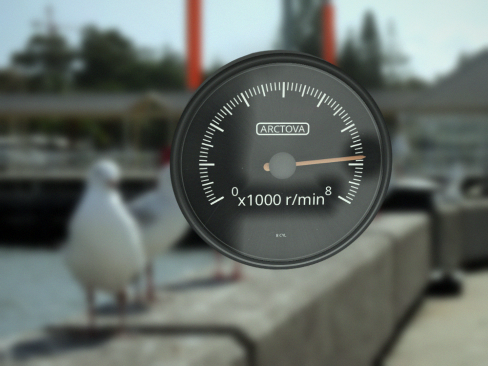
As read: 6800; rpm
